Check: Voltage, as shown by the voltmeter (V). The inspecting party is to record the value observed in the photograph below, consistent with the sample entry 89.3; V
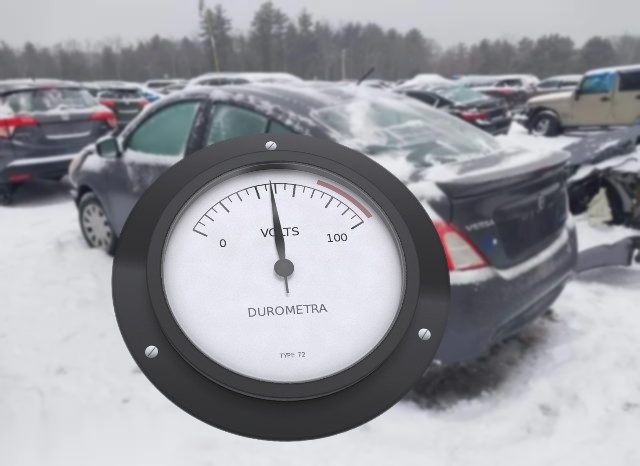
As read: 47.5; V
